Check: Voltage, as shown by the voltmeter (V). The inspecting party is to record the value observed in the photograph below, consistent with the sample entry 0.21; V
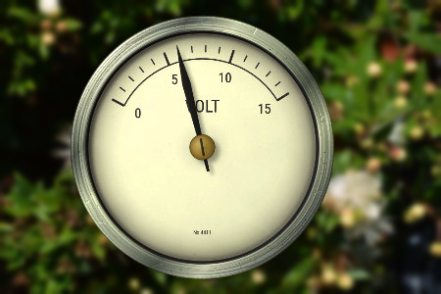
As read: 6; V
